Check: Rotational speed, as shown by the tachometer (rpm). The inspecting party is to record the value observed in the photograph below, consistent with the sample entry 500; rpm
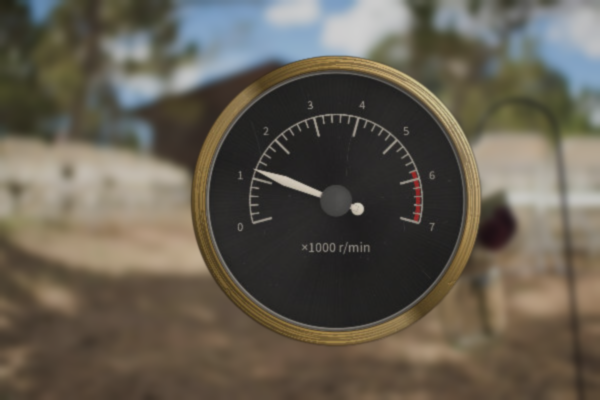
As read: 1200; rpm
